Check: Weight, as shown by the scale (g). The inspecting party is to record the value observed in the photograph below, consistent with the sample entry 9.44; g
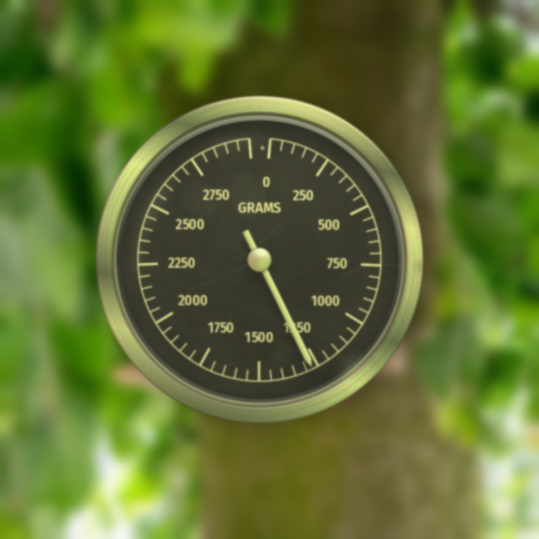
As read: 1275; g
